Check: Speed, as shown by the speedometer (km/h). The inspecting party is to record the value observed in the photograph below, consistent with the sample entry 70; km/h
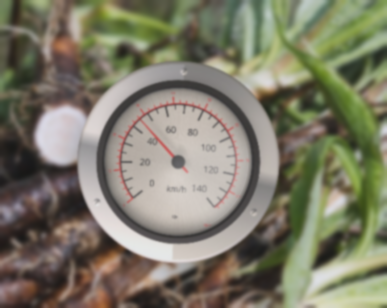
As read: 45; km/h
